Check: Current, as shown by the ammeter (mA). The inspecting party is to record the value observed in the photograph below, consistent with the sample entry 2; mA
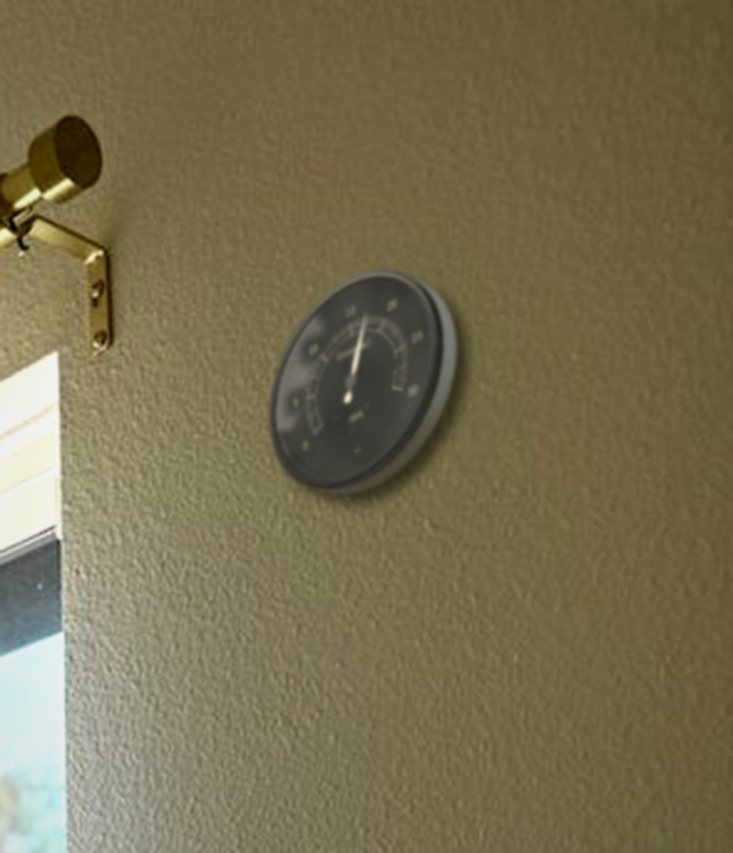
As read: 17.5; mA
